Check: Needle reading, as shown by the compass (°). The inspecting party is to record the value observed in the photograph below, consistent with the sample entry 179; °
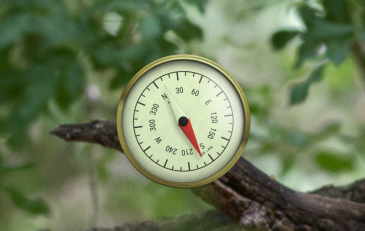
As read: 190; °
